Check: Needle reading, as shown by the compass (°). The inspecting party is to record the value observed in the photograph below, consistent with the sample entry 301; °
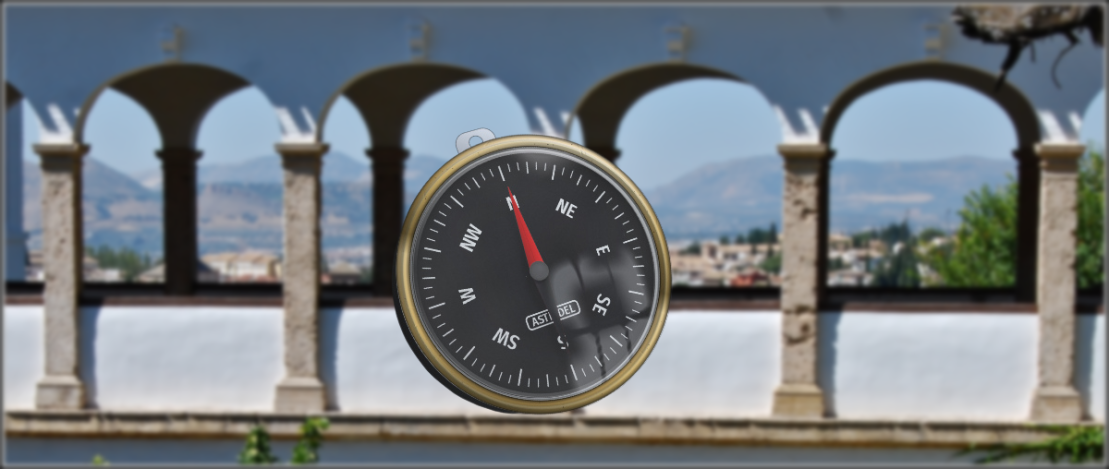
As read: 0; °
